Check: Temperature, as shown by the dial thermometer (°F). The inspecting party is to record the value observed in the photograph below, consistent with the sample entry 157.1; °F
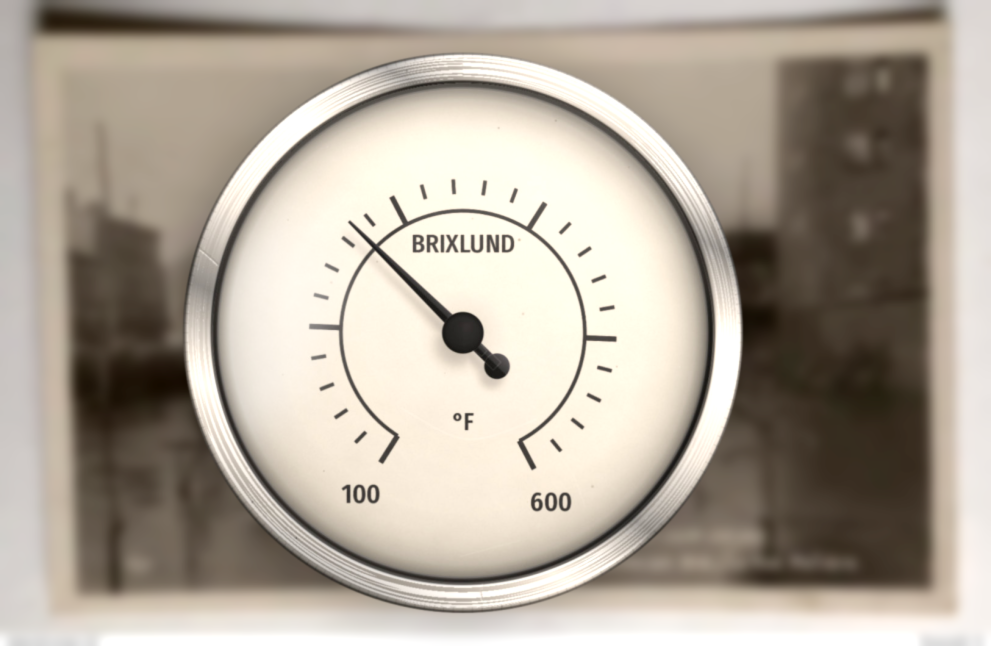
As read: 270; °F
